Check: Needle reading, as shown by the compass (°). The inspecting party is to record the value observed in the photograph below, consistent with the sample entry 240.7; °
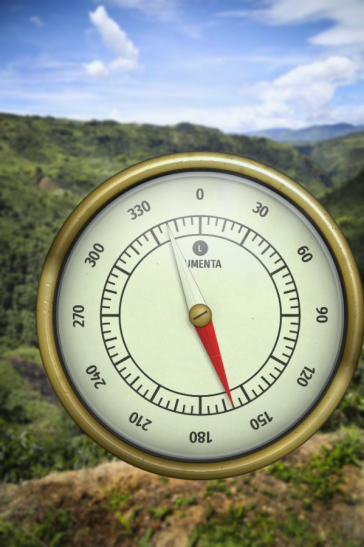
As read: 160; °
